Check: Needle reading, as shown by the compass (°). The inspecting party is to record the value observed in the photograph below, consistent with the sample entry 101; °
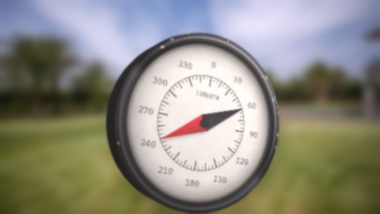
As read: 240; °
